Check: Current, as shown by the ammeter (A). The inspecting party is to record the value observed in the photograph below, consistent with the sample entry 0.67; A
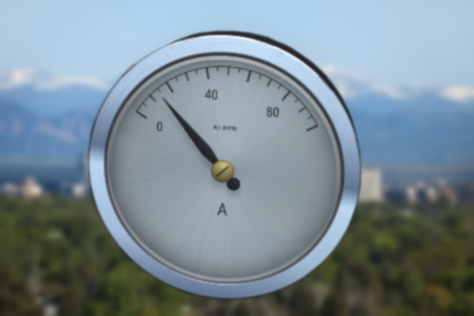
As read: 15; A
